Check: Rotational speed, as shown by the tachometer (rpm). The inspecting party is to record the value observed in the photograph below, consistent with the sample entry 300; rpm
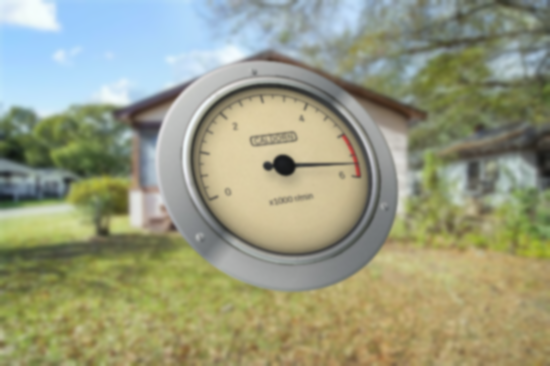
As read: 5750; rpm
